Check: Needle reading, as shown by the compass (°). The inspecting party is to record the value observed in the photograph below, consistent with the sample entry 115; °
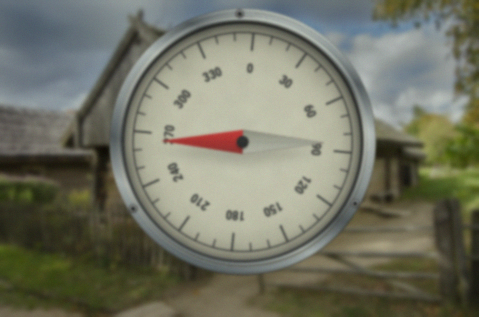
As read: 265; °
